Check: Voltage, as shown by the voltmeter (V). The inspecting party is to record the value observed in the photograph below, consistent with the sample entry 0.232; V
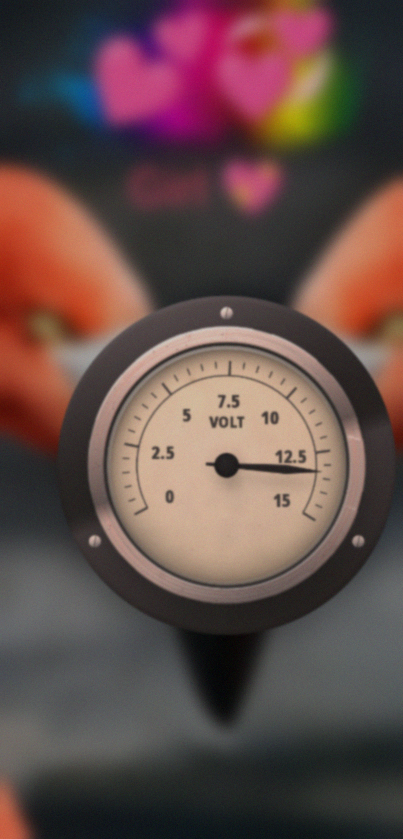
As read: 13.25; V
